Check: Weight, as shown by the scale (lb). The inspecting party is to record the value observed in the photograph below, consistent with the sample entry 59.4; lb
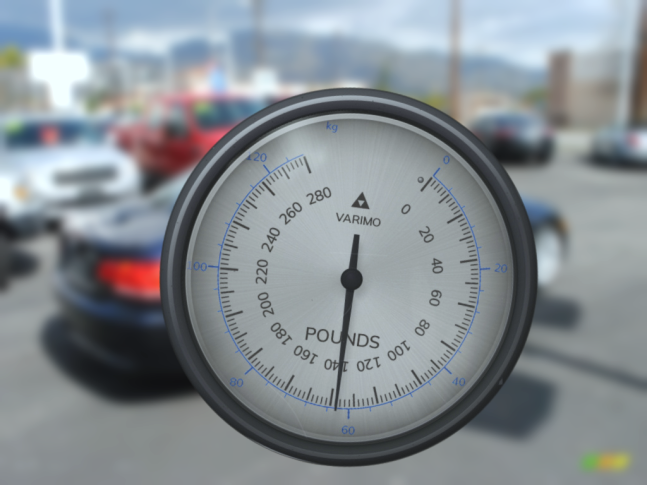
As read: 138; lb
